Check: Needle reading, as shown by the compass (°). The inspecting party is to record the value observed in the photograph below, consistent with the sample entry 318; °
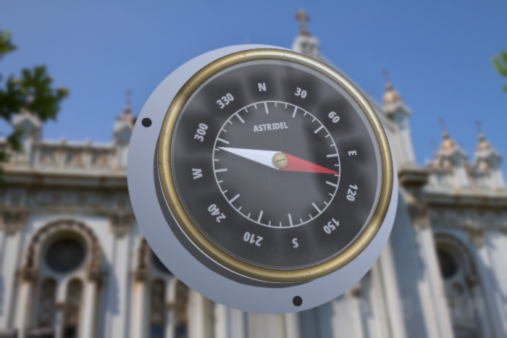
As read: 110; °
